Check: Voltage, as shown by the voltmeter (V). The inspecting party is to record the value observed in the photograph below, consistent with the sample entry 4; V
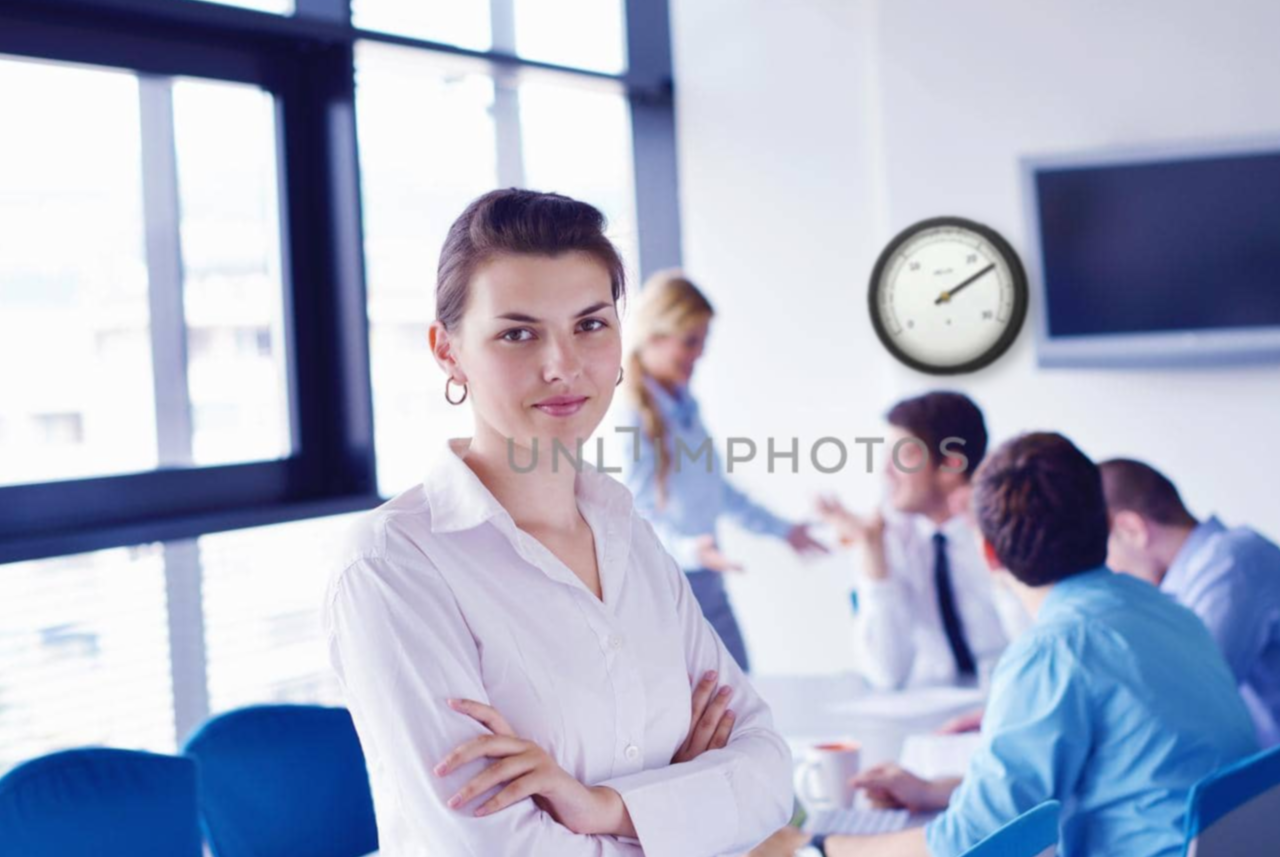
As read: 23; V
